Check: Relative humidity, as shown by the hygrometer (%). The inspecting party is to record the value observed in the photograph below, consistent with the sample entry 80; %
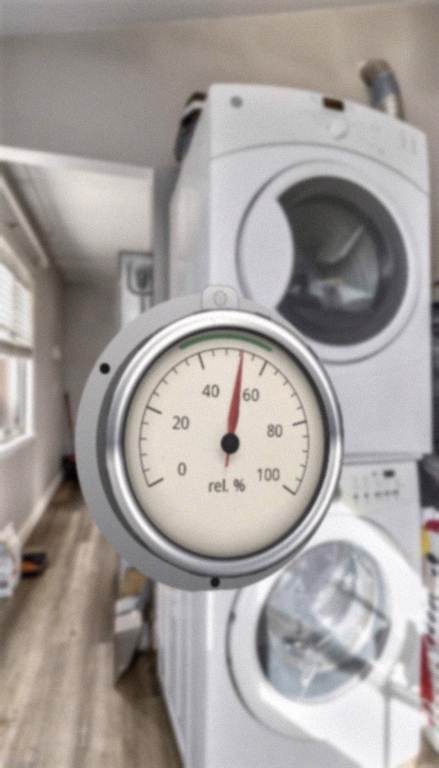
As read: 52; %
